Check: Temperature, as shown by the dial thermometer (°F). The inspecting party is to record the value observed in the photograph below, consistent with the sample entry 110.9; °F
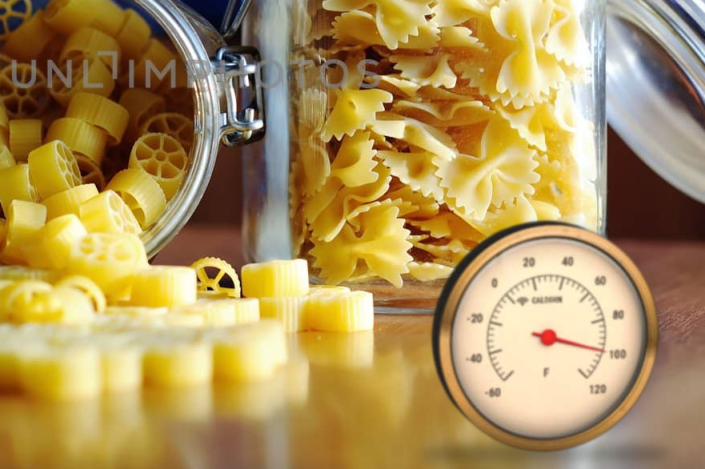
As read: 100; °F
